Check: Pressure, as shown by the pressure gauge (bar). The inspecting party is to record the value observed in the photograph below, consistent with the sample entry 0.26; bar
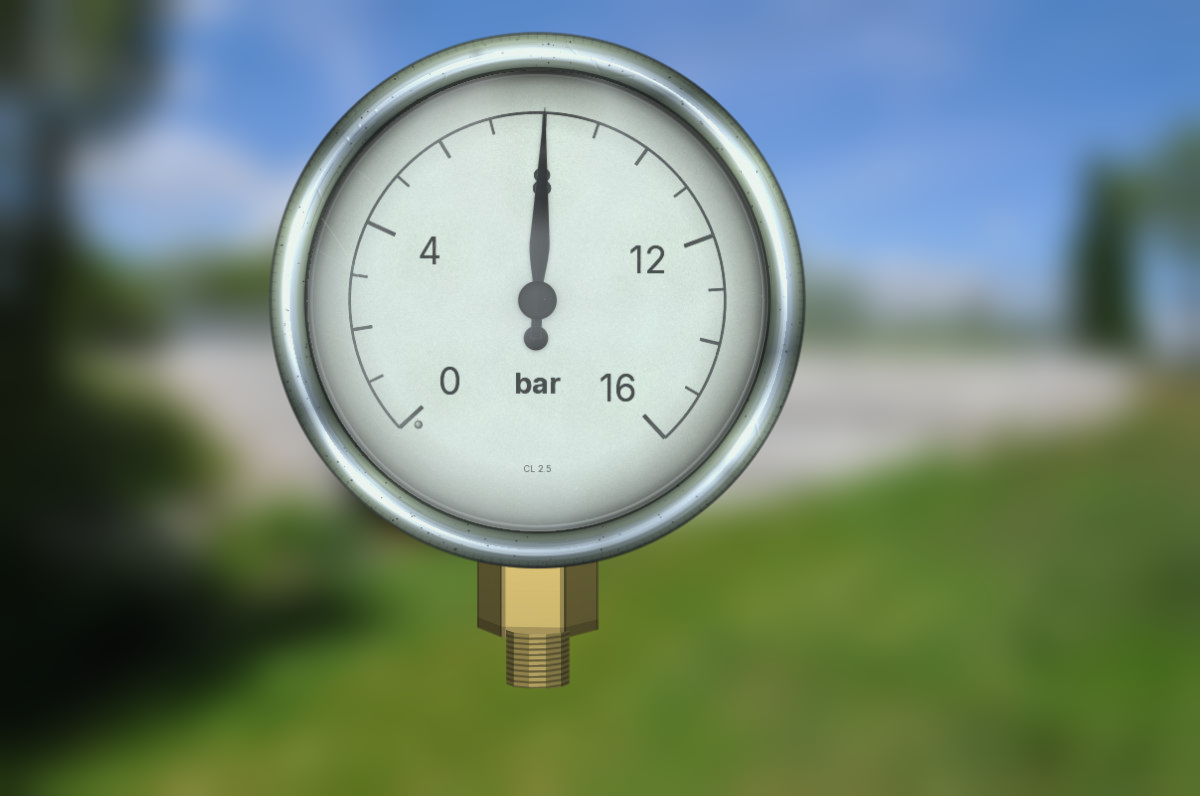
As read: 8; bar
